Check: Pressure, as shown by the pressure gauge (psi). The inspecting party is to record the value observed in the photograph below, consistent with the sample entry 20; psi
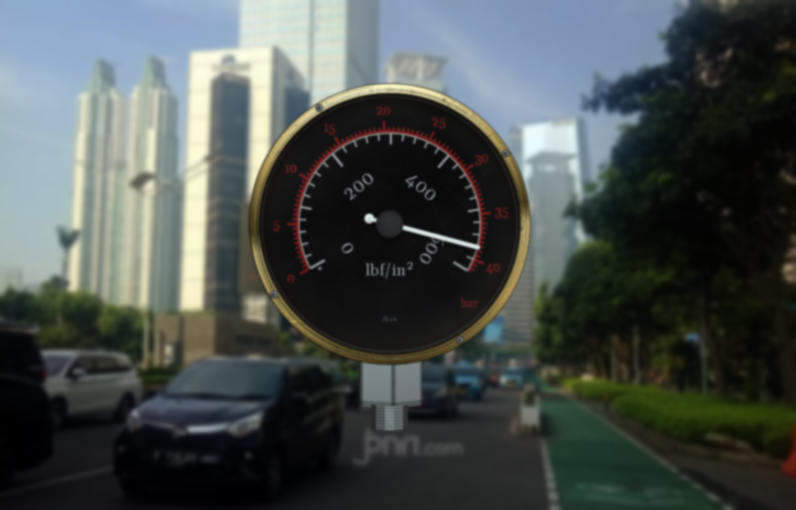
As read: 560; psi
